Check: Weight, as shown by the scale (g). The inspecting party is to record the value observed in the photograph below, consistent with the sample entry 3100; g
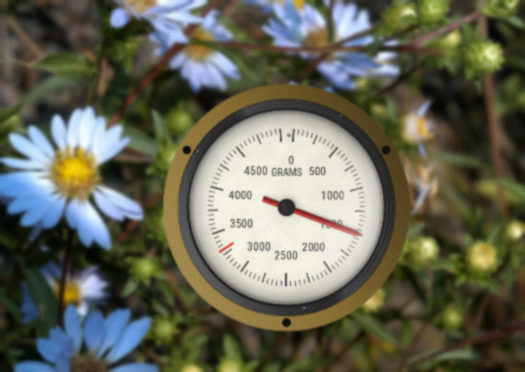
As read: 1500; g
